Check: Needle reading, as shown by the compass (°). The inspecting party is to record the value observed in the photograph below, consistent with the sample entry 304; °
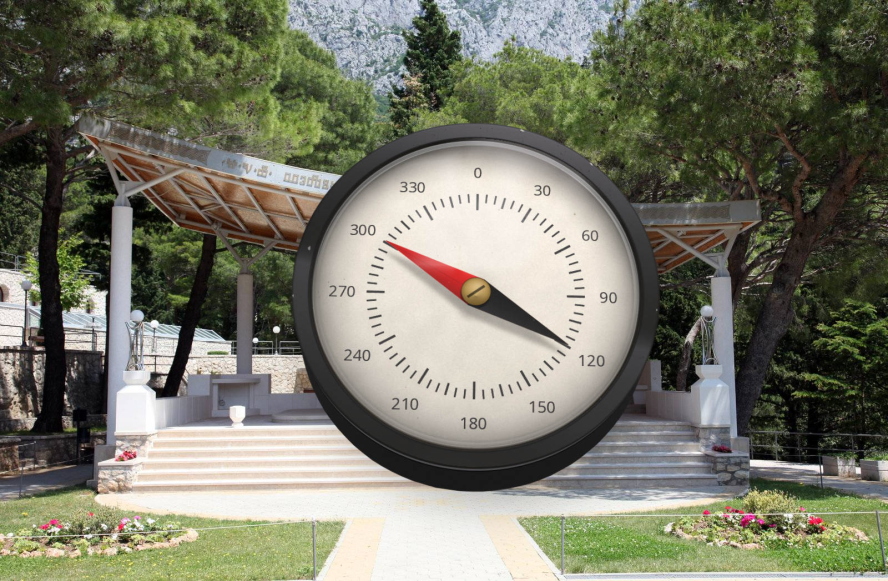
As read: 300; °
